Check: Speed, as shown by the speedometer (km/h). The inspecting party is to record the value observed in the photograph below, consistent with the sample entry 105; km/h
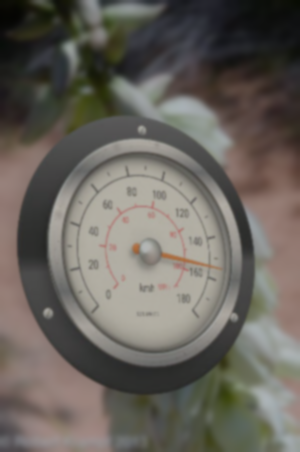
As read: 155; km/h
